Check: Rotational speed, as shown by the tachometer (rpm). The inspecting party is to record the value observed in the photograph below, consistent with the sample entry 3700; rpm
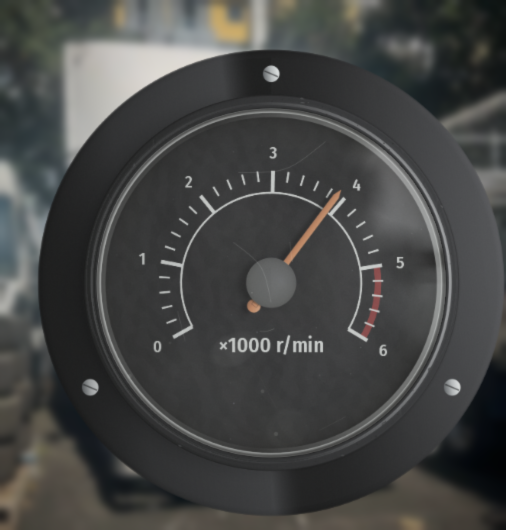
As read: 3900; rpm
